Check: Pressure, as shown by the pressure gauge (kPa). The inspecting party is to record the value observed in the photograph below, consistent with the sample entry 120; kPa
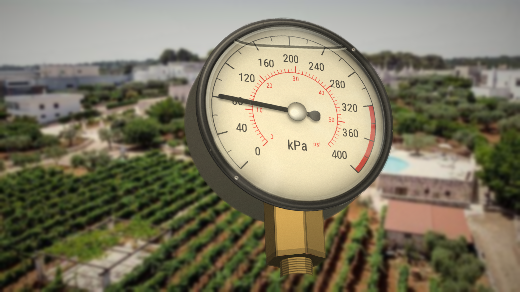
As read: 80; kPa
